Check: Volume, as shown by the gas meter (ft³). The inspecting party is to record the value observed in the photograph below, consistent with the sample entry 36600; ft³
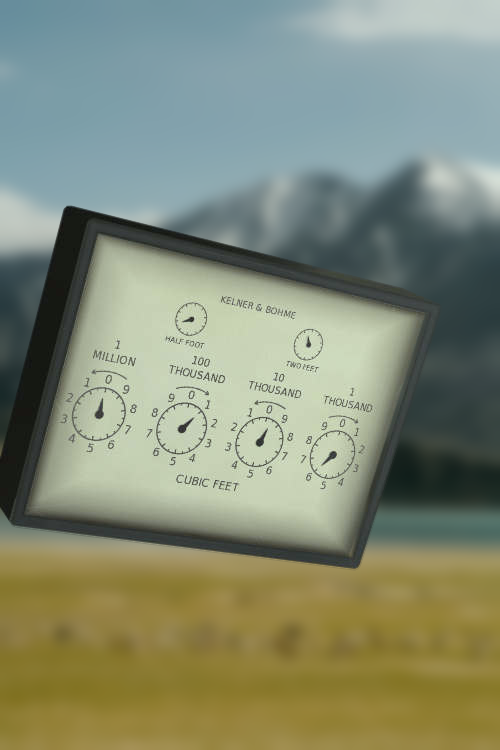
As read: 9600; ft³
